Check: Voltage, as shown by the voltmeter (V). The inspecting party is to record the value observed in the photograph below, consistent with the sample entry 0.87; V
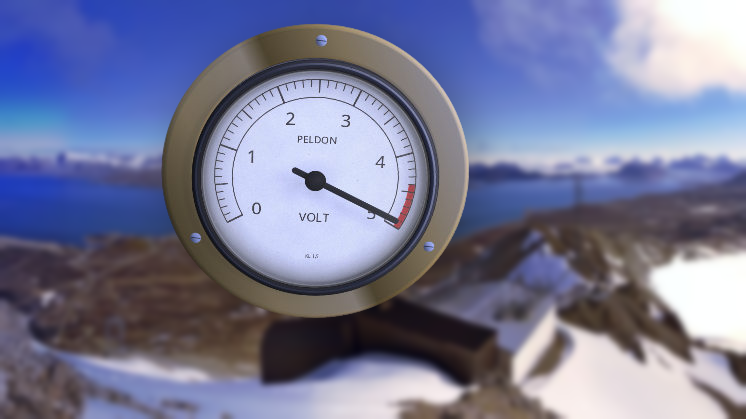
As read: 4.9; V
